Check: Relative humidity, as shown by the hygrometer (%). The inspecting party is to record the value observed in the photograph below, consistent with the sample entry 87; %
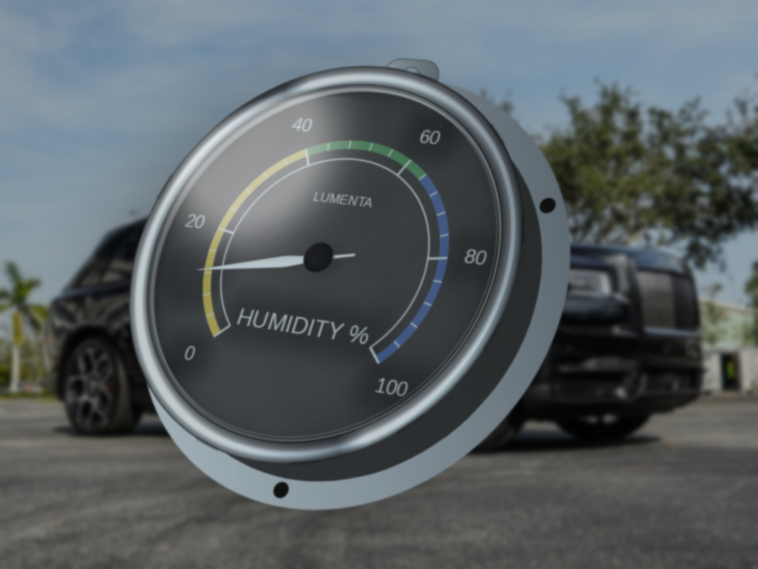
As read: 12; %
